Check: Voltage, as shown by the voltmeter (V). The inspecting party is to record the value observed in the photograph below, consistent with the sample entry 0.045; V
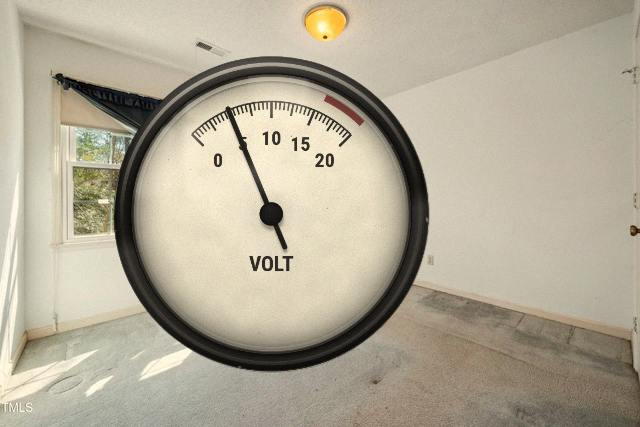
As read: 5; V
